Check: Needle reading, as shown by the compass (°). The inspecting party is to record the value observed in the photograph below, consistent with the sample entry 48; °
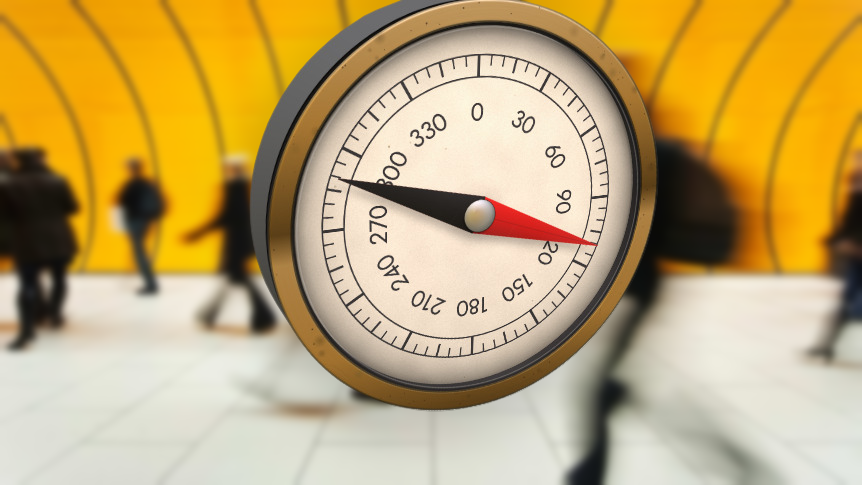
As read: 110; °
